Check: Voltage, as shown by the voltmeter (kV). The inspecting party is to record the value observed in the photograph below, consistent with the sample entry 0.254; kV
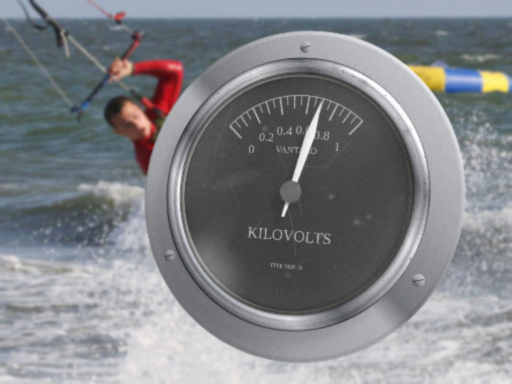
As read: 0.7; kV
